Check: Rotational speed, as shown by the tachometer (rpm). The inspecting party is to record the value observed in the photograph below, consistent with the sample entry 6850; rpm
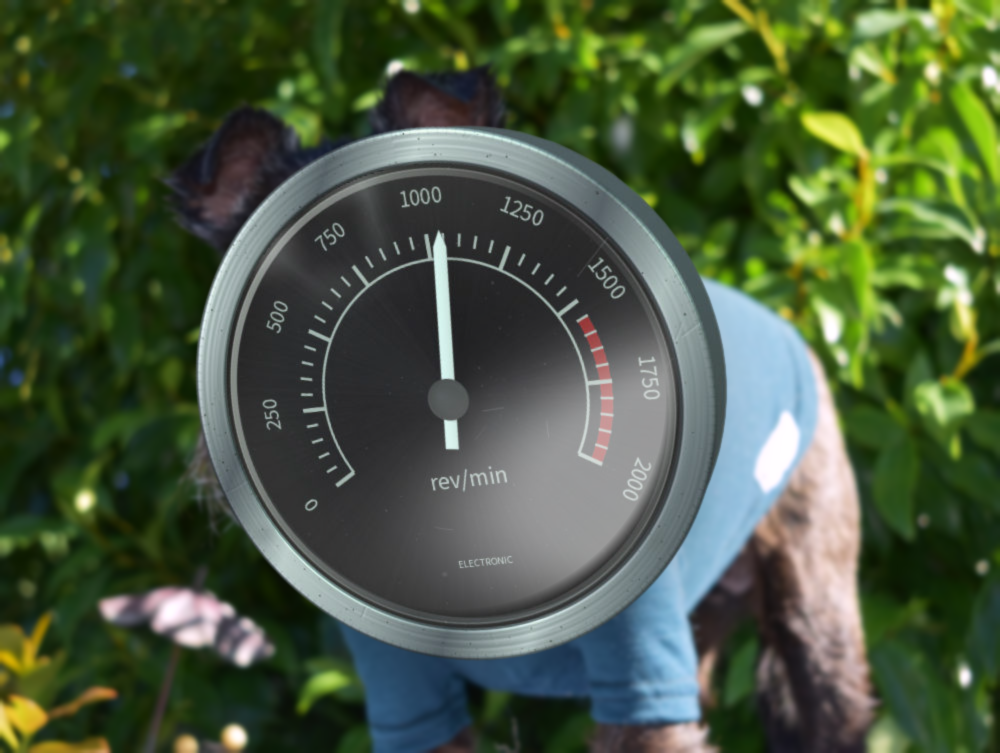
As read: 1050; rpm
